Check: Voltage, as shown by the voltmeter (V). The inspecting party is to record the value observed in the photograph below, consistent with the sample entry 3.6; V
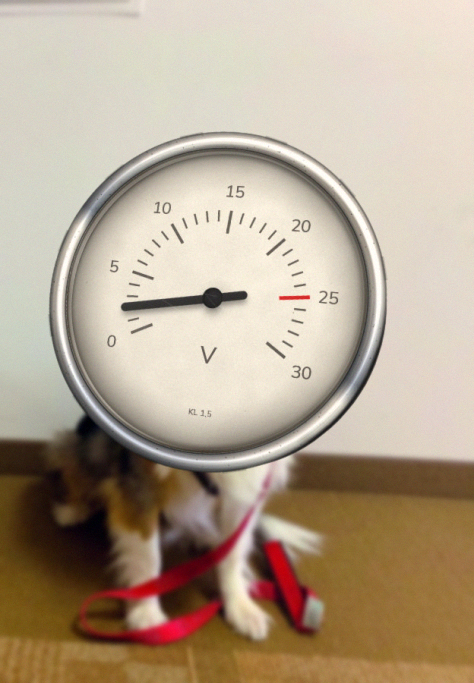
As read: 2; V
